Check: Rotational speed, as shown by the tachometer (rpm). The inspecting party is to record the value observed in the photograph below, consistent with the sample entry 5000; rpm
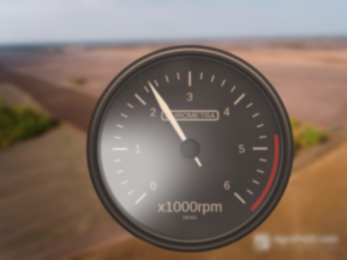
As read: 2300; rpm
